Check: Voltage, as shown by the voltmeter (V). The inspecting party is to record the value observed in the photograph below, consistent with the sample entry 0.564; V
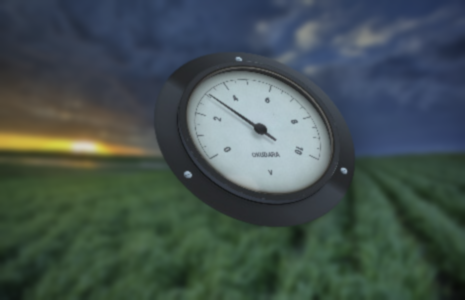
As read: 3; V
